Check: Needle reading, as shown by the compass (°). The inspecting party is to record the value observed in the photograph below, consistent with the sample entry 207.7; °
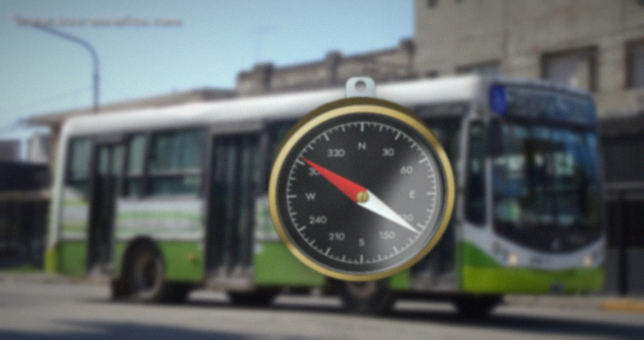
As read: 305; °
